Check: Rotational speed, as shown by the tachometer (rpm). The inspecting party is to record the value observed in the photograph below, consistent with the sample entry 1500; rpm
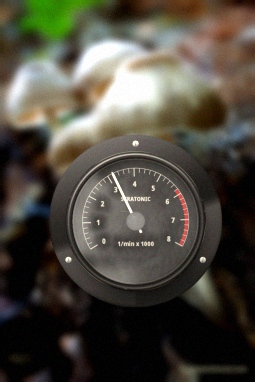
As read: 3200; rpm
